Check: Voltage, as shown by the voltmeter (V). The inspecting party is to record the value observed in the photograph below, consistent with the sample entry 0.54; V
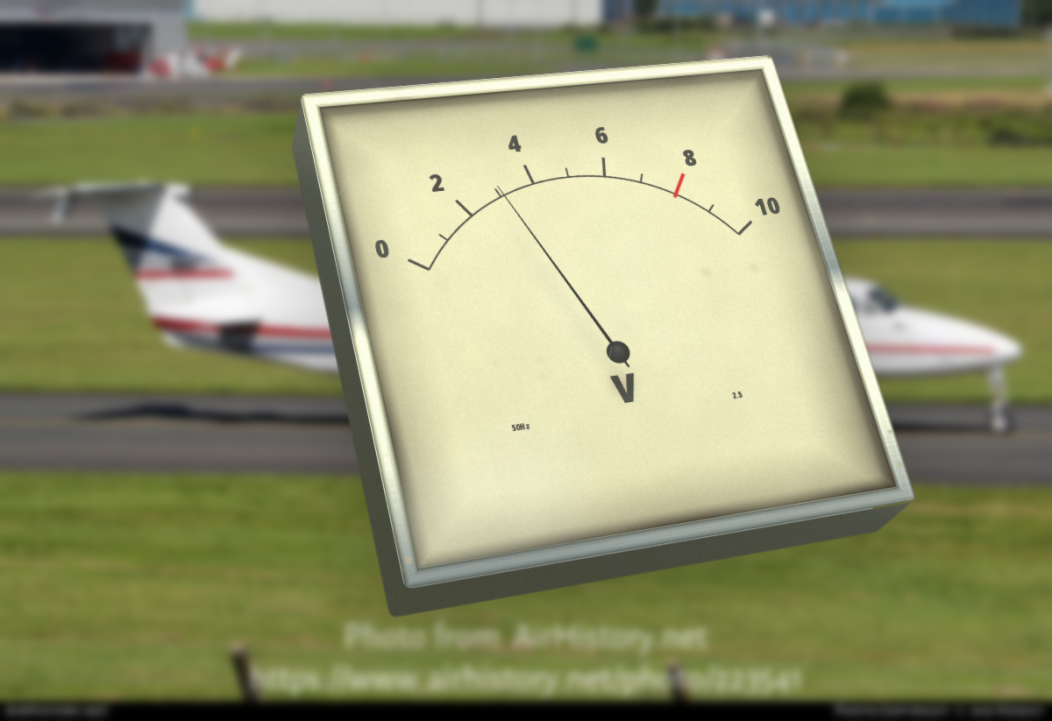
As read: 3; V
